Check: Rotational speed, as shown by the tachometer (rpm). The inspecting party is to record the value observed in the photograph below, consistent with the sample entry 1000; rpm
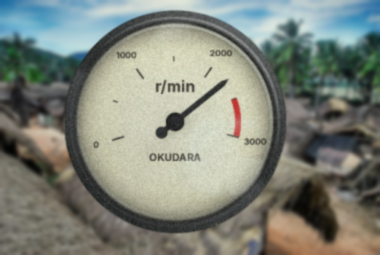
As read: 2250; rpm
